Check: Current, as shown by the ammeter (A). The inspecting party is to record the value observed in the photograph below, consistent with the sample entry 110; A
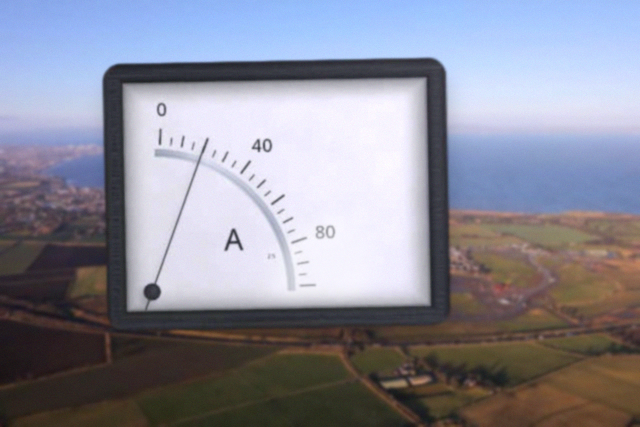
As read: 20; A
